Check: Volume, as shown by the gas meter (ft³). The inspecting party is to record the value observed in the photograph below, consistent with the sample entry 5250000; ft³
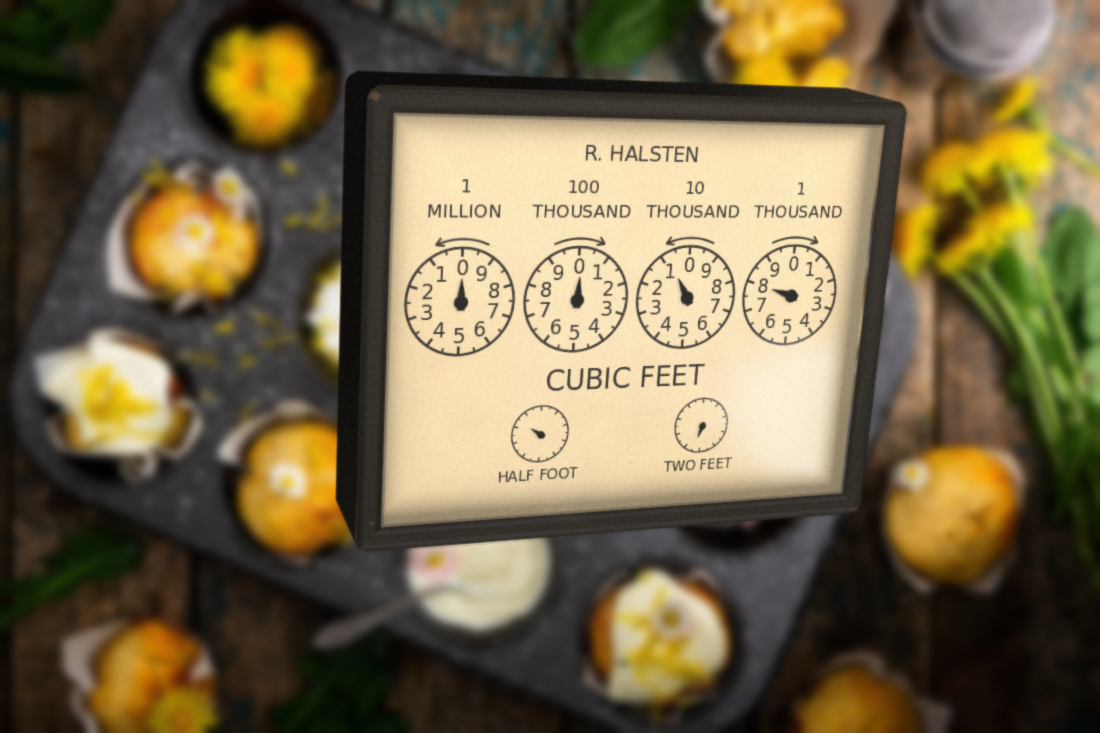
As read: 800; ft³
